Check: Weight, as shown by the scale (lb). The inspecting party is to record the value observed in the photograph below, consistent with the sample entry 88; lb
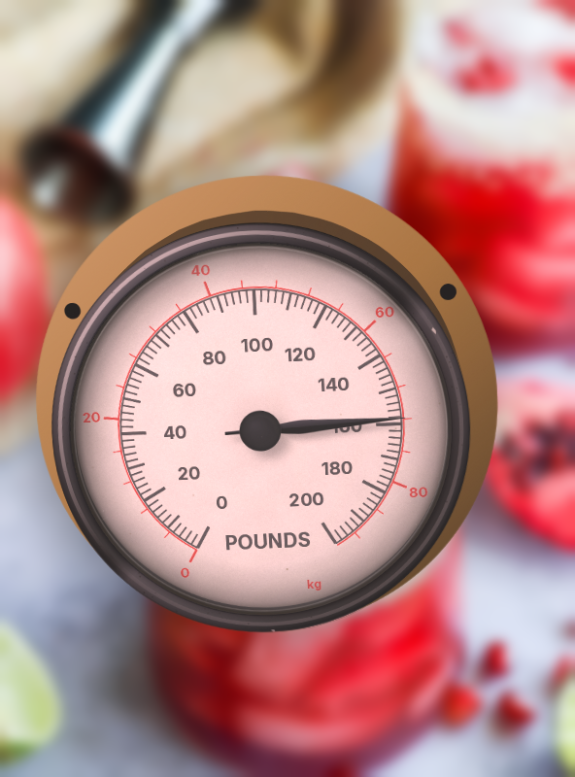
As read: 158; lb
